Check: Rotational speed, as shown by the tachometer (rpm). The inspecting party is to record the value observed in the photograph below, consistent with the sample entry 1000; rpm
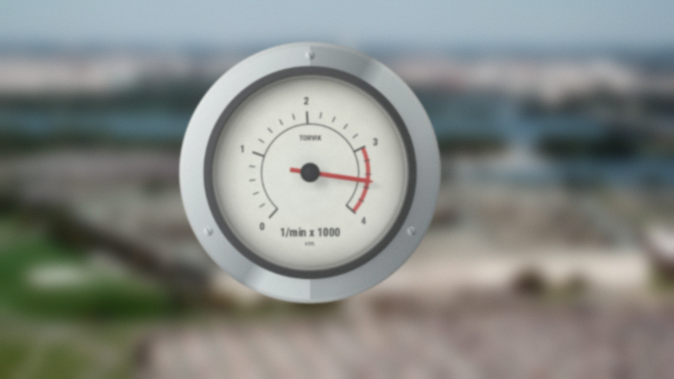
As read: 3500; rpm
